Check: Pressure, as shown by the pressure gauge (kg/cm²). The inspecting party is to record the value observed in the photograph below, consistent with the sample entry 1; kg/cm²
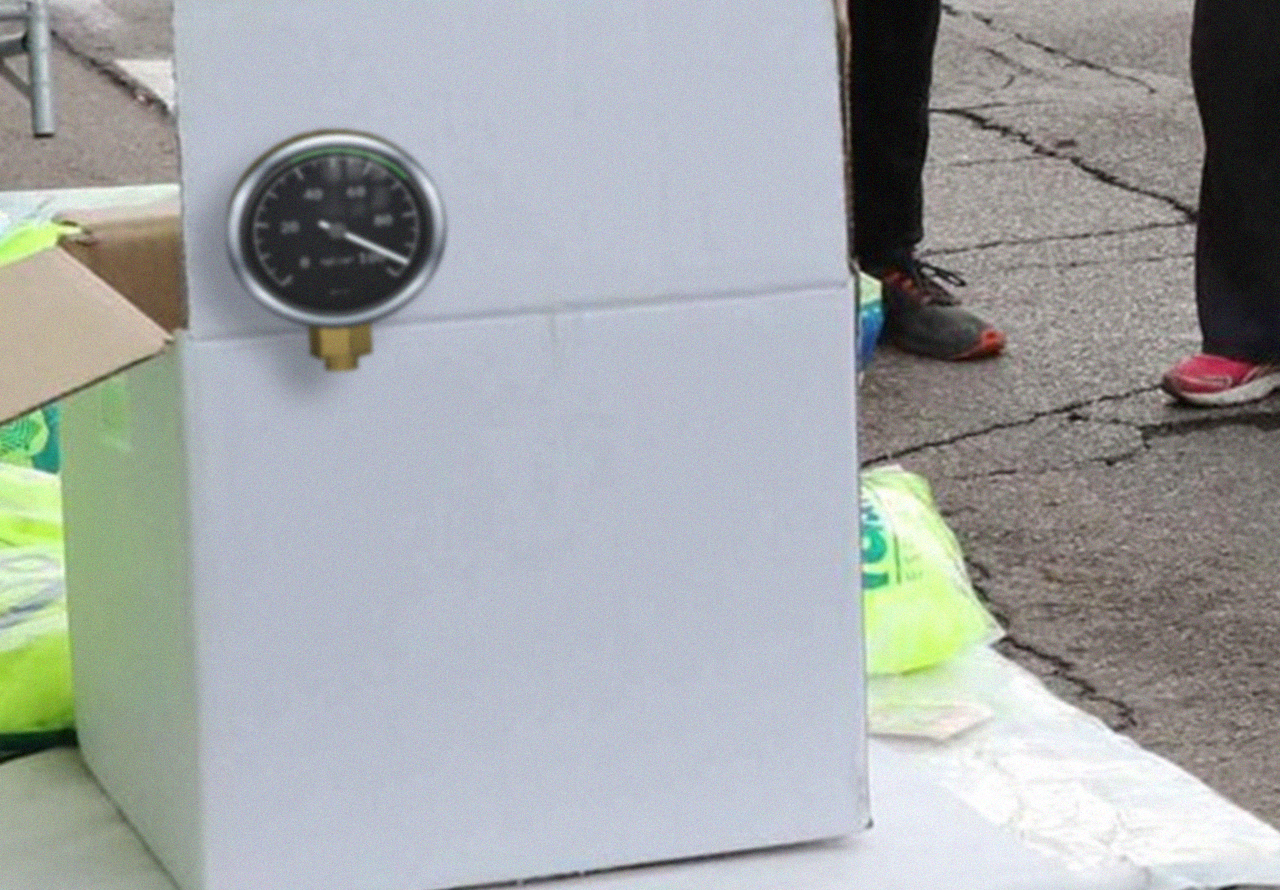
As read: 95; kg/cm²
